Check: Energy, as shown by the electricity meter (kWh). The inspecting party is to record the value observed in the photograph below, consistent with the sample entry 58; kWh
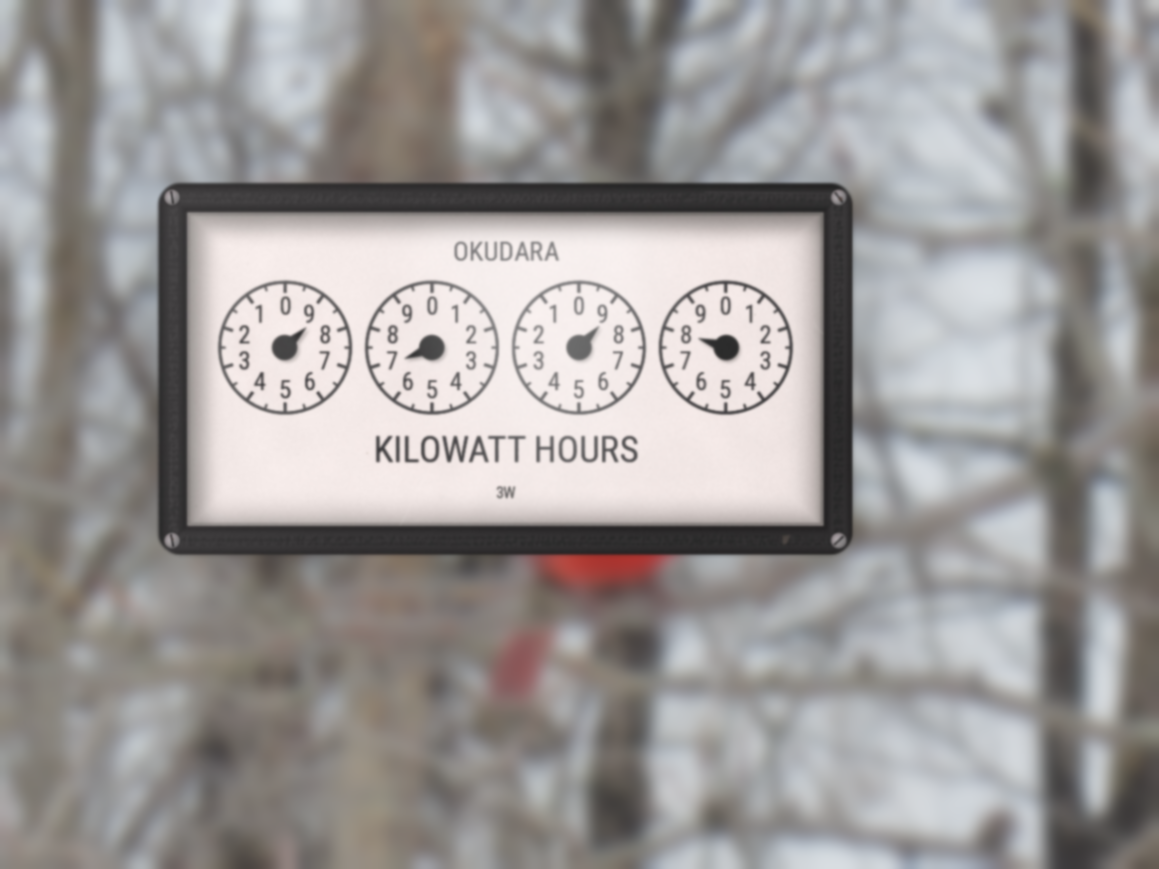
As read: 8688; kWh
